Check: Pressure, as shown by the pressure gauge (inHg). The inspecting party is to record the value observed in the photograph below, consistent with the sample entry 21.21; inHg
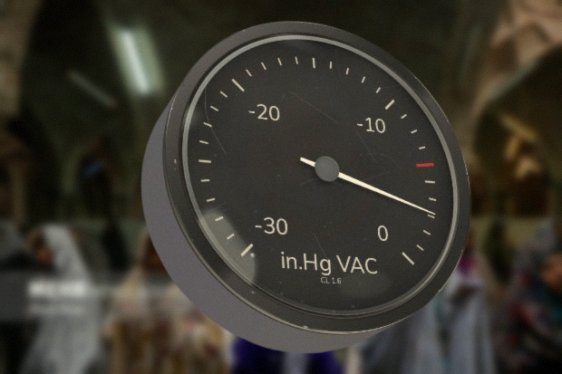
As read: -3; inHg
